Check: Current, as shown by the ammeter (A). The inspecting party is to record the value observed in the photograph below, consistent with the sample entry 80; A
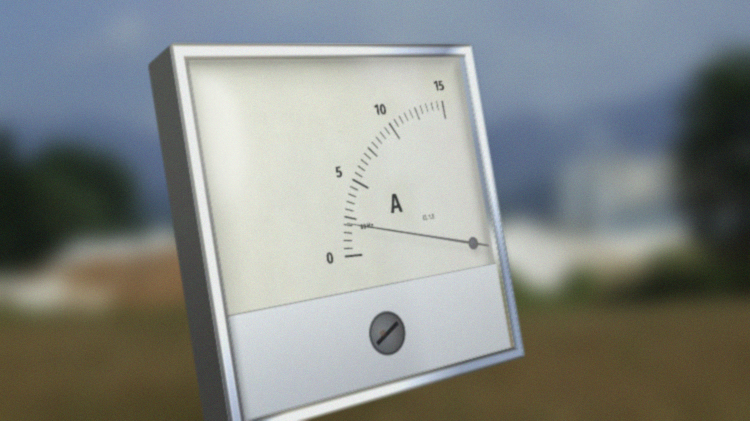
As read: 2; A
